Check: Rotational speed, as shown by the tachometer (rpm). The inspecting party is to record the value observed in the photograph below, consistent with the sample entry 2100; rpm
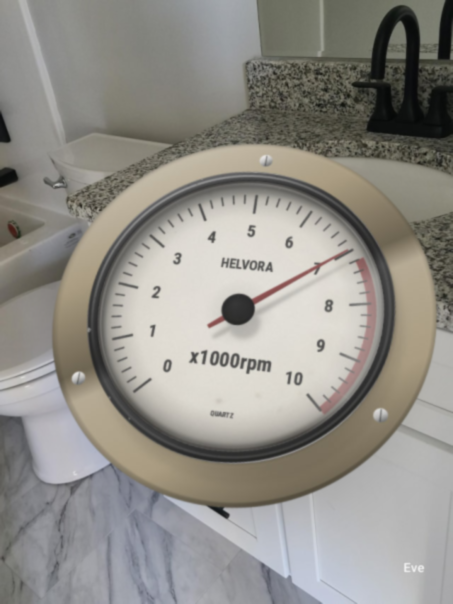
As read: 7000; rpm
